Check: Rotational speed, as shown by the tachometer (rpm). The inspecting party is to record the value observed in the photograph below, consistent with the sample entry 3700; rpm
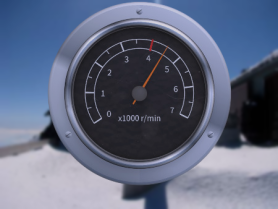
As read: 4500; rpm
